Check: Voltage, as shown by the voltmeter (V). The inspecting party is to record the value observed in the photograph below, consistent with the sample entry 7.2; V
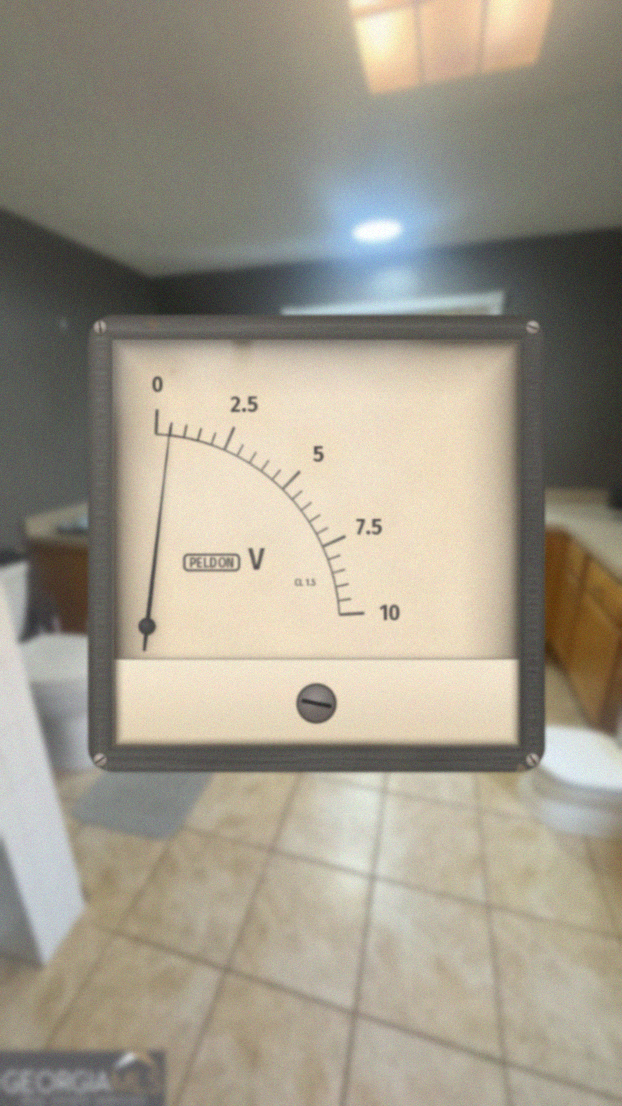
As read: 0.5; V
